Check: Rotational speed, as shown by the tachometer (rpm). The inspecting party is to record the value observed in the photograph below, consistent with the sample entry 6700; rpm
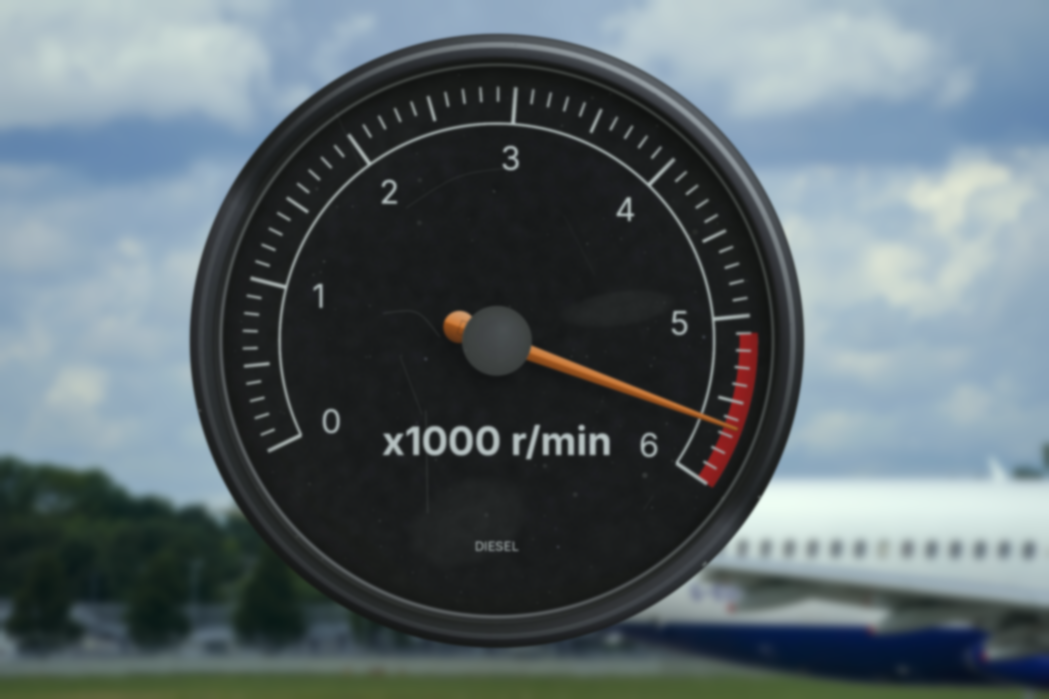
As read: 5650; rpm
